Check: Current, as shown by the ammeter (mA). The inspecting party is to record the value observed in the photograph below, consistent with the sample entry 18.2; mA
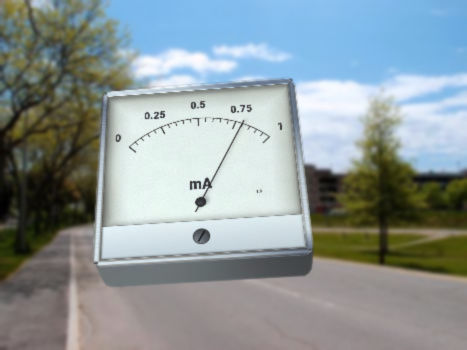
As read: 0.8; mA
